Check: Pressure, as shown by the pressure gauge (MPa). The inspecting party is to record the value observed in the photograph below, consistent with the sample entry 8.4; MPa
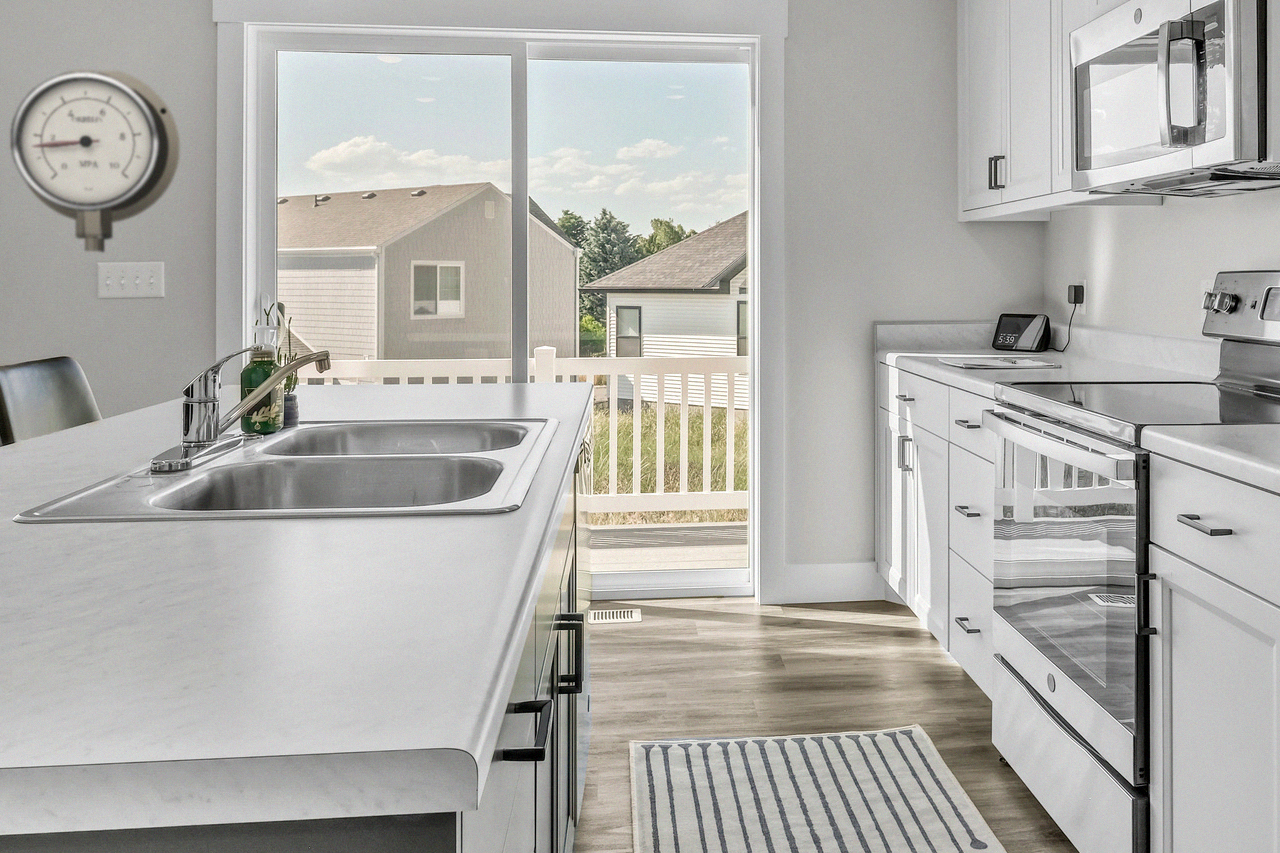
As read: 1.5; MPa
